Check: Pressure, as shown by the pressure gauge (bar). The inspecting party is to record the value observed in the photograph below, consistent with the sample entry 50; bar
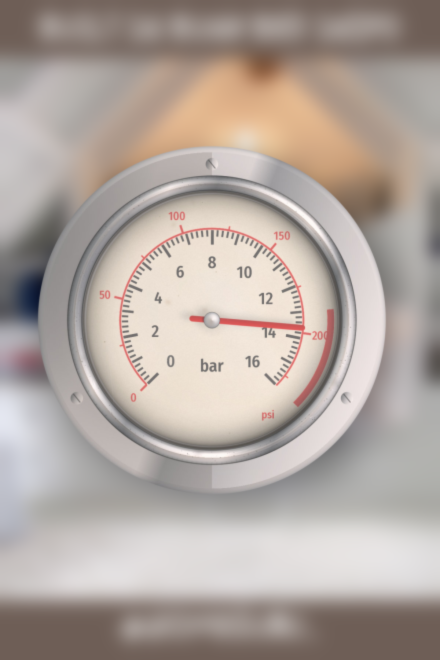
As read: 13.6; bar
